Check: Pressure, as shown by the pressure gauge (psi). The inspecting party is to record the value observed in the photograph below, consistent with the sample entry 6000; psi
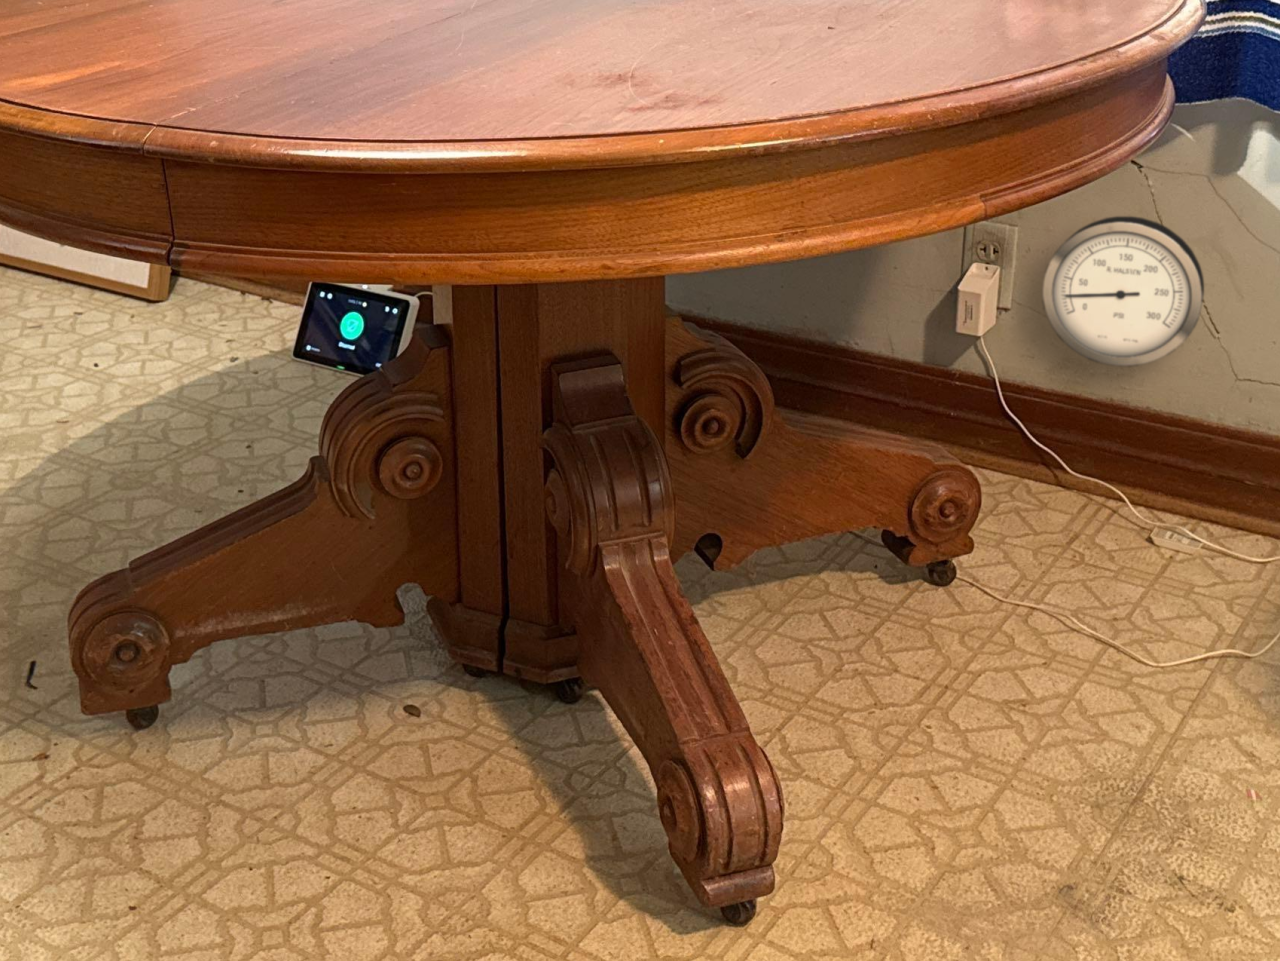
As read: 25; psi
